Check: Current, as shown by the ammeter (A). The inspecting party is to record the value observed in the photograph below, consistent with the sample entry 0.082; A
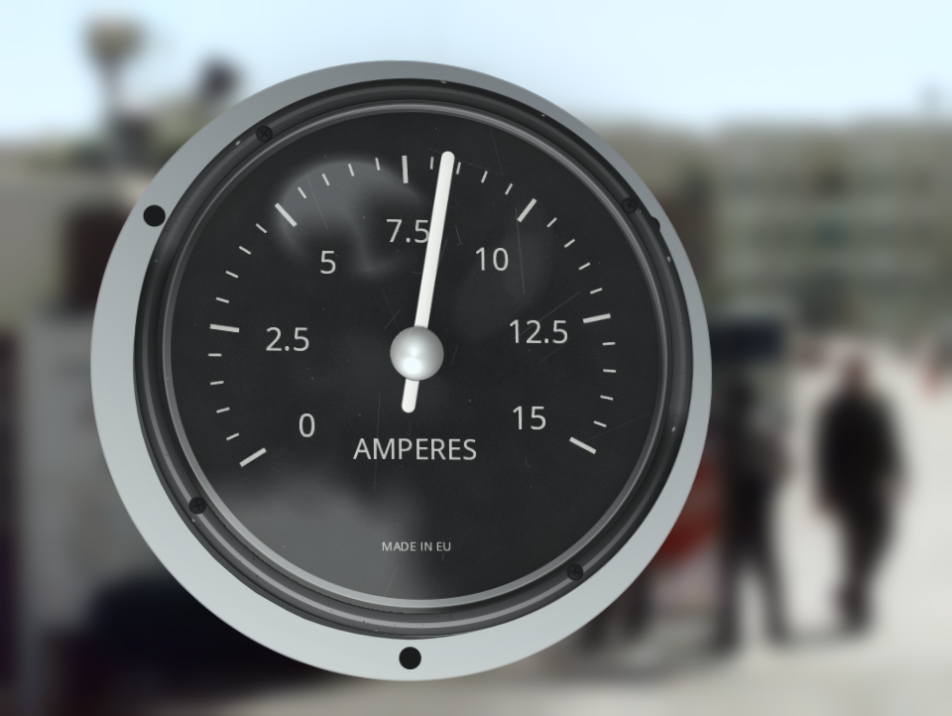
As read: 8.25; A
